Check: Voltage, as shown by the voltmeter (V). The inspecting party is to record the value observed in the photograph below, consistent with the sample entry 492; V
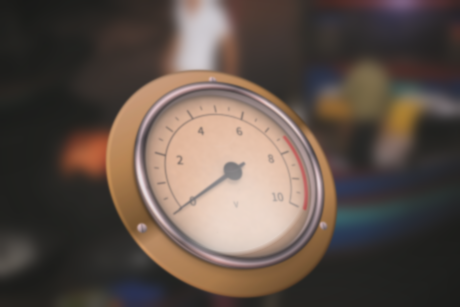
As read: 0; V
